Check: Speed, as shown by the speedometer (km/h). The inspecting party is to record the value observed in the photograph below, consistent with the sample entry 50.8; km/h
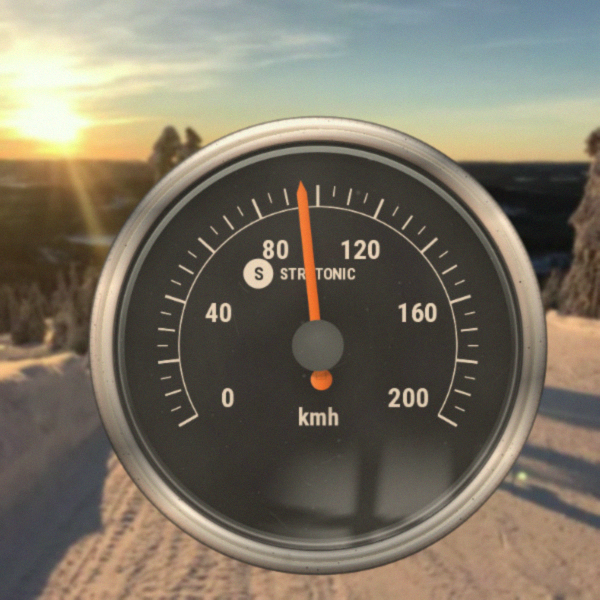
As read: 95; km/h
